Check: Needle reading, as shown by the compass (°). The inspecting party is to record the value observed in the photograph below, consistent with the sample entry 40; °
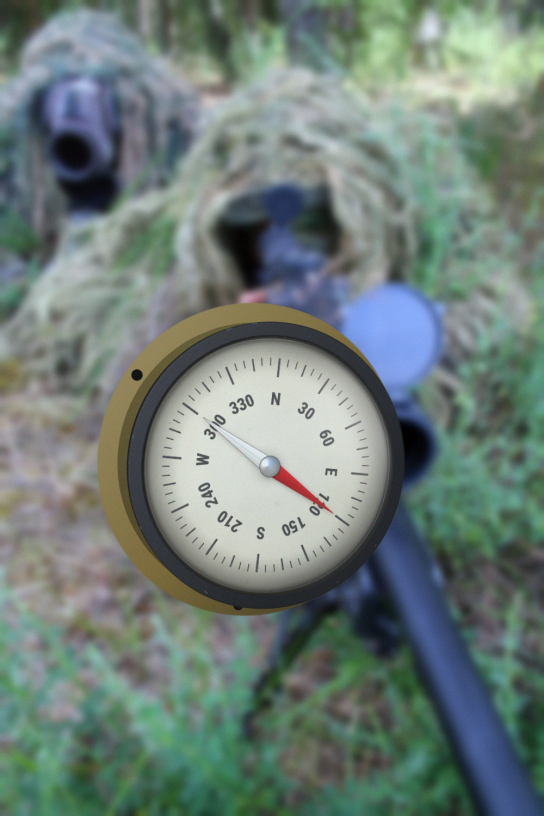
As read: 120; °
